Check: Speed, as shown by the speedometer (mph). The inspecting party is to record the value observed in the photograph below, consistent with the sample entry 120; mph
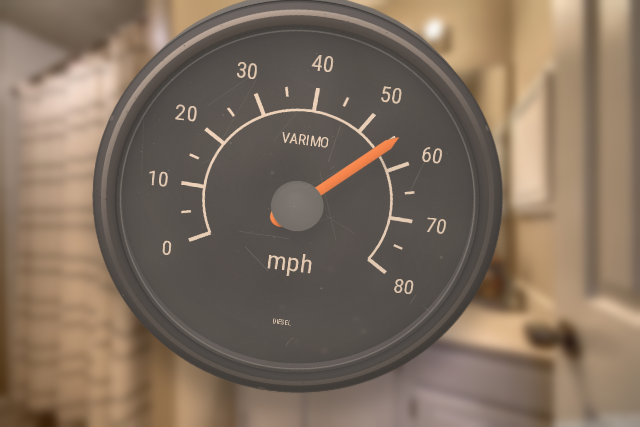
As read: 55; mph
